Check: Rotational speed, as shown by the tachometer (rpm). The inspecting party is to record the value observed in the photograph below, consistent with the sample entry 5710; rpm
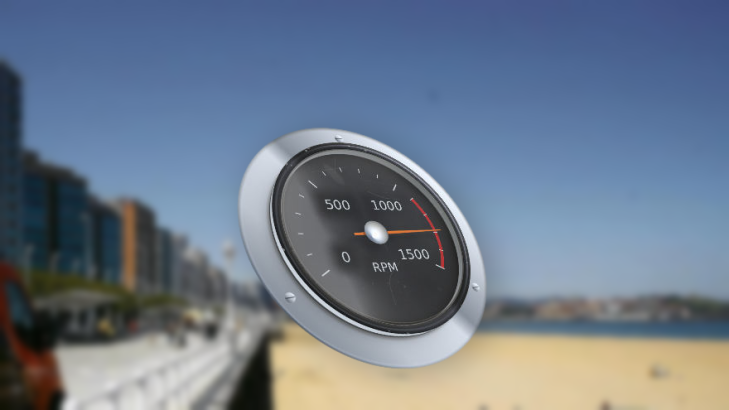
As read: 1300; rpm
